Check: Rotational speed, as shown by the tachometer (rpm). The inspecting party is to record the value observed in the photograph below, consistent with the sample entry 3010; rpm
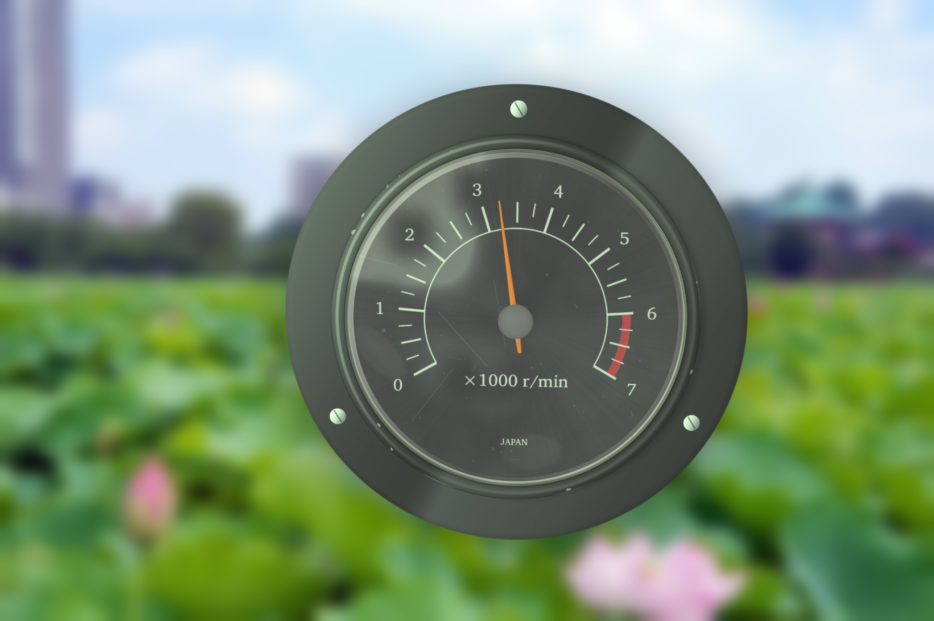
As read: 3250; rpm
